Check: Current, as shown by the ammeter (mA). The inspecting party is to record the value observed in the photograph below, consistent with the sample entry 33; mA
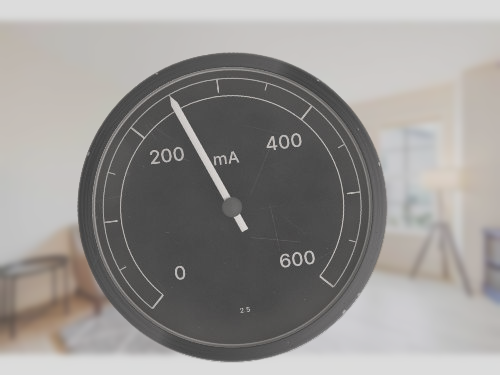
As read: 250; mA
